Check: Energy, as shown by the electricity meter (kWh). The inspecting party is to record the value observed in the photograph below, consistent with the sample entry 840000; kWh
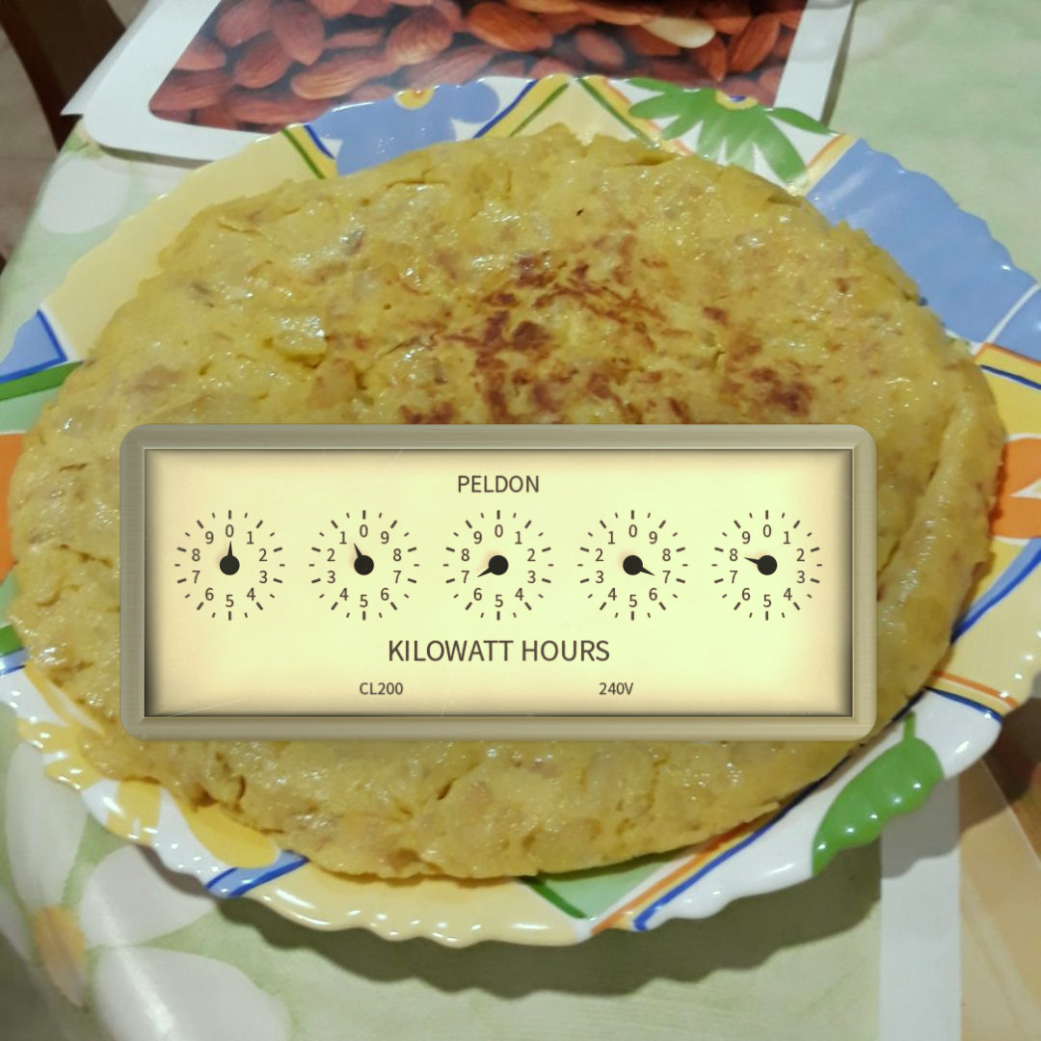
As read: 668; kWh
